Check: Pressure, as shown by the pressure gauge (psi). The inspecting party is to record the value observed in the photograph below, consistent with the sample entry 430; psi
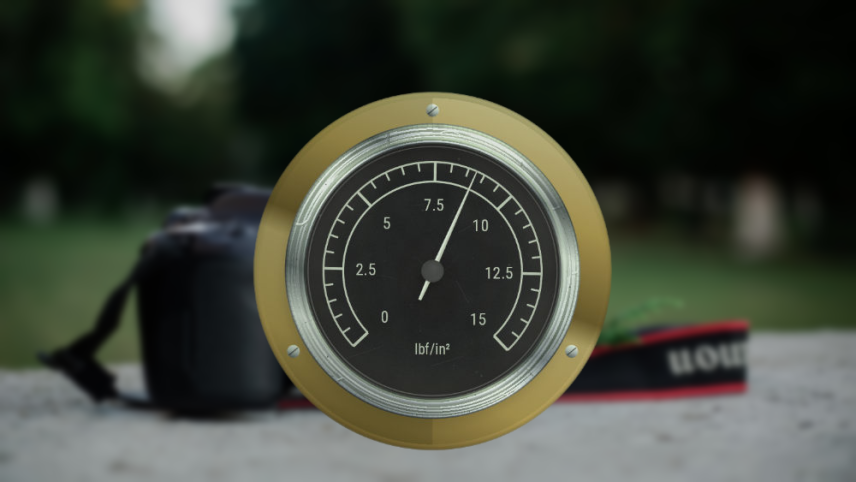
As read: 8.75; psi
